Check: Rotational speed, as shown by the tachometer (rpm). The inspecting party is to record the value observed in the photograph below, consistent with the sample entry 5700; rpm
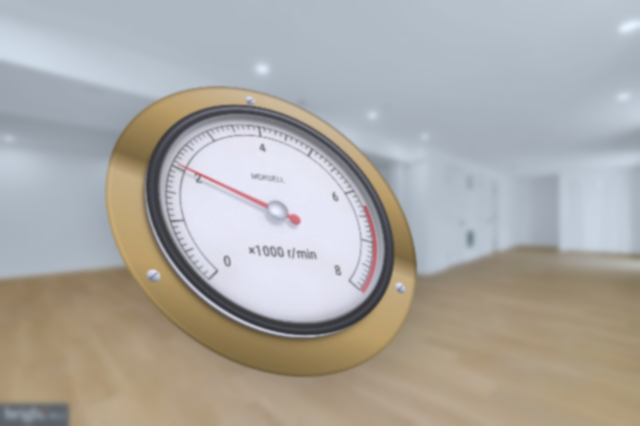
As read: 2000; rpm
